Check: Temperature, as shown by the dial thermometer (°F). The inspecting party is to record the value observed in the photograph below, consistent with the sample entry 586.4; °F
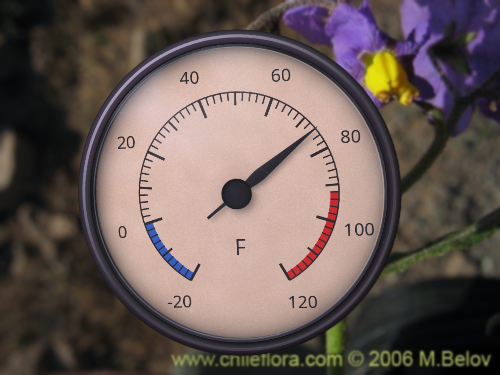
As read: 74; °F
